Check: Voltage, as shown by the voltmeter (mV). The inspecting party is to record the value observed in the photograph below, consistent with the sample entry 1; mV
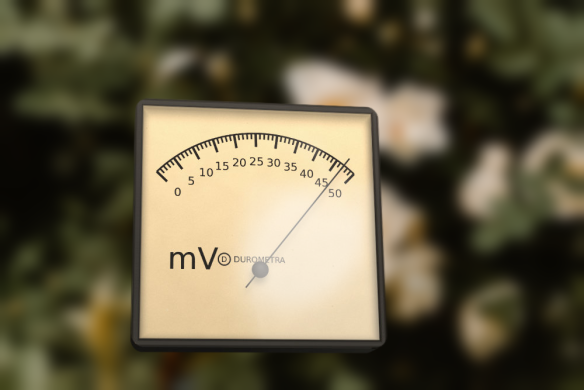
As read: 47; mV
